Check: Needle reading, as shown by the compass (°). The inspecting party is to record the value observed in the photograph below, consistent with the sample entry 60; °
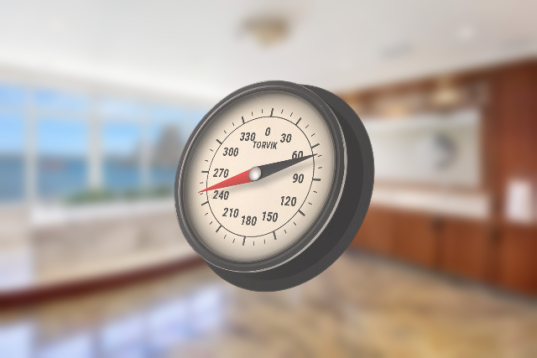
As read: 250; °
